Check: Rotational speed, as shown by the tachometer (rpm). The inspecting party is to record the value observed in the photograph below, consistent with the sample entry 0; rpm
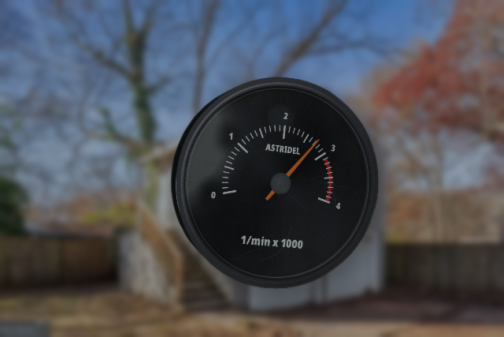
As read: 2700; rpm
